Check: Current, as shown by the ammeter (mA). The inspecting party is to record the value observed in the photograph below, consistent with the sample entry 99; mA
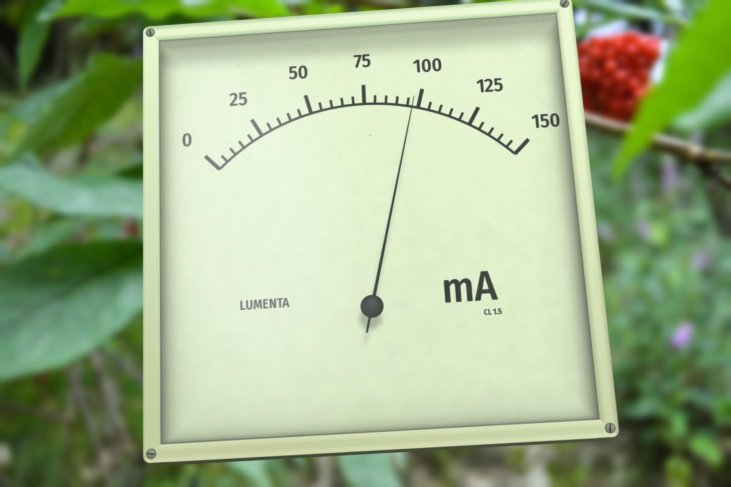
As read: 97.5; mA
